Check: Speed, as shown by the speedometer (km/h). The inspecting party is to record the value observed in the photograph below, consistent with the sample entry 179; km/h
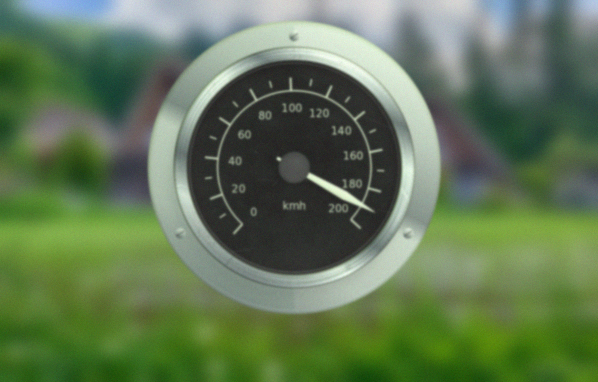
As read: 190; km/h
